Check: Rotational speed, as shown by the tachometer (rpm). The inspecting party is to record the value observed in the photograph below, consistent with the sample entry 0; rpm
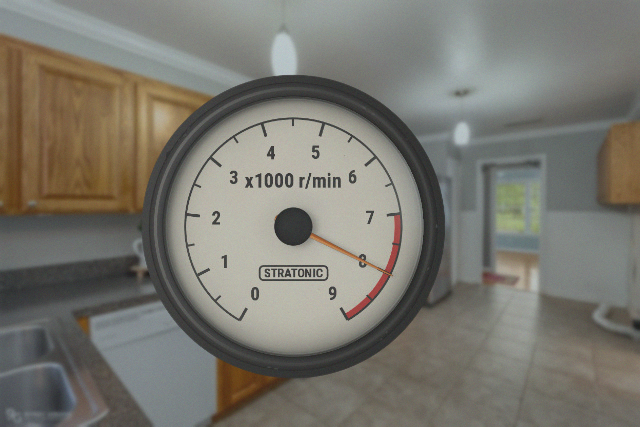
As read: 8000; rpm
